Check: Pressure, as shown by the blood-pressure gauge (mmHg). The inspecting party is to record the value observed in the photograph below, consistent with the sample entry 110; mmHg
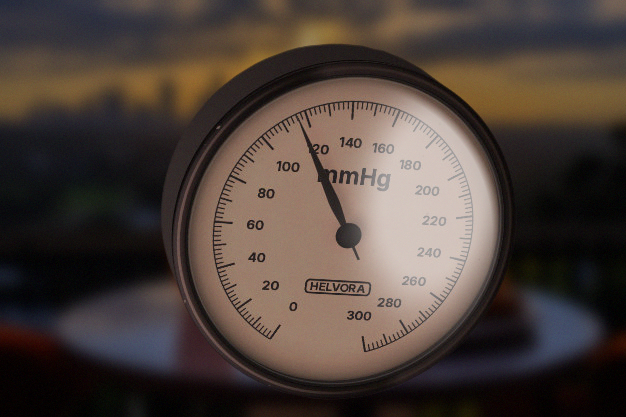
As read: 116; mmHg
